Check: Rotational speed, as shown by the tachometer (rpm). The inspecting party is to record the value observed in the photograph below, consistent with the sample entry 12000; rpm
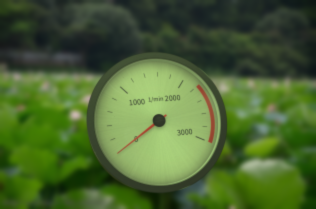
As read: 0; rpm
